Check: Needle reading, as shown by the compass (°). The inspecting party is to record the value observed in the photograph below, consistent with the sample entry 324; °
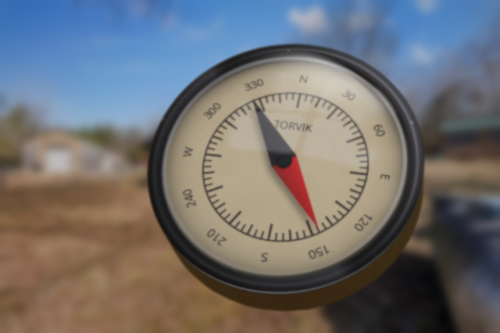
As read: 145; °
